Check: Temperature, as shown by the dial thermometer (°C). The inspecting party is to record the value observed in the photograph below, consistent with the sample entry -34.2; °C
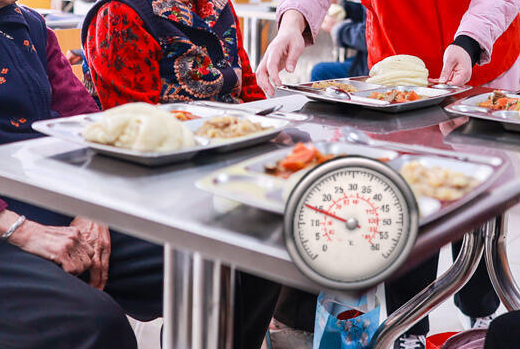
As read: 15; °C
